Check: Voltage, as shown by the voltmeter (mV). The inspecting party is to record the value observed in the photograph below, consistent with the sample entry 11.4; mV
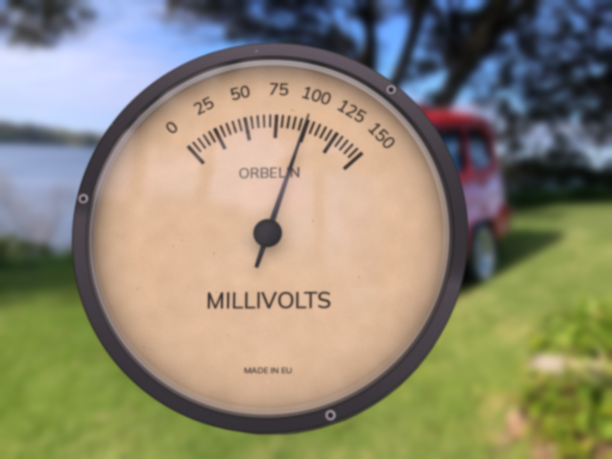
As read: 100; mV
